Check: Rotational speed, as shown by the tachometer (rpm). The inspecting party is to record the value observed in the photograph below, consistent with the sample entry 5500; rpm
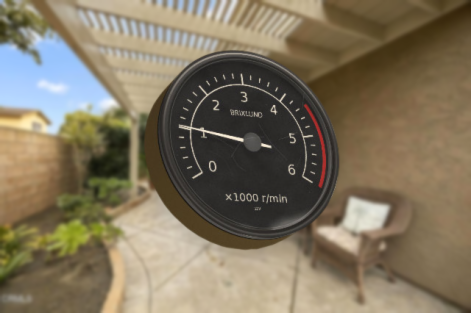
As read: 1000; rpm
